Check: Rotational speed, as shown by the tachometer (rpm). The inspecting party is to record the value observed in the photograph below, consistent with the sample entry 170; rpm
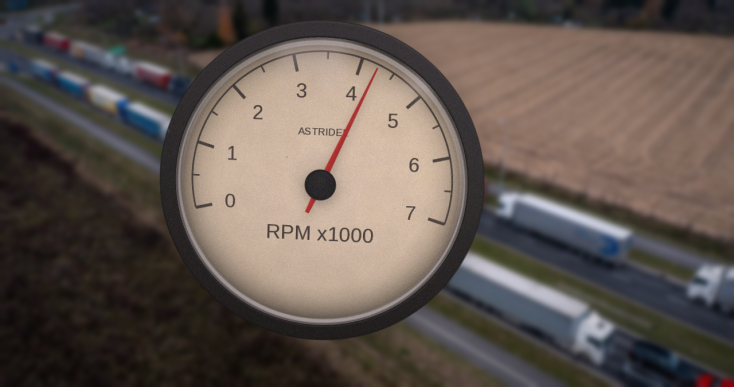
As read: 4250; rpm
